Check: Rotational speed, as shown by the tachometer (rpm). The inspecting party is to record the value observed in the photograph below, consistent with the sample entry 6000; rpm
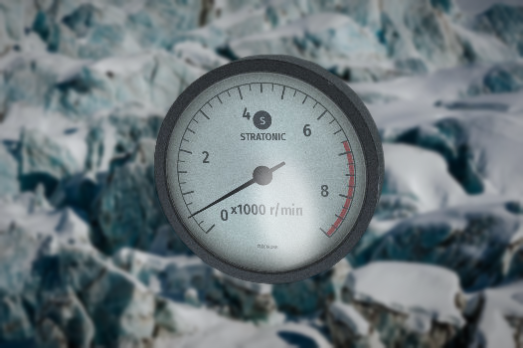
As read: 500; rpm
